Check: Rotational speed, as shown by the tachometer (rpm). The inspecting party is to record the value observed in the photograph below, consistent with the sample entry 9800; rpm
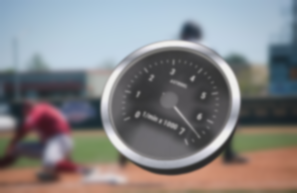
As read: 6600; rpm
